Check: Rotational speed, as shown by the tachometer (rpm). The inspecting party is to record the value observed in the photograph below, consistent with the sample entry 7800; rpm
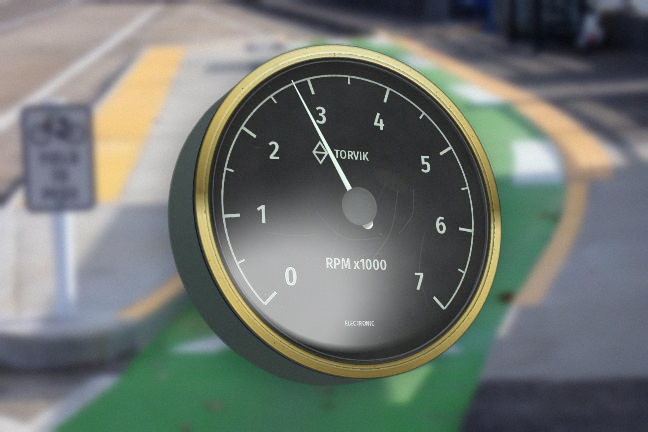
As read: 2750; rpm
